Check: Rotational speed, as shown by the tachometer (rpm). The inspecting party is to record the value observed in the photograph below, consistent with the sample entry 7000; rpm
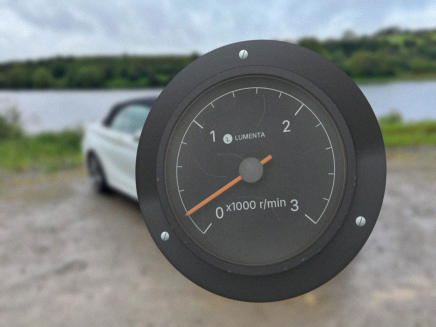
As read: 200; rpm
